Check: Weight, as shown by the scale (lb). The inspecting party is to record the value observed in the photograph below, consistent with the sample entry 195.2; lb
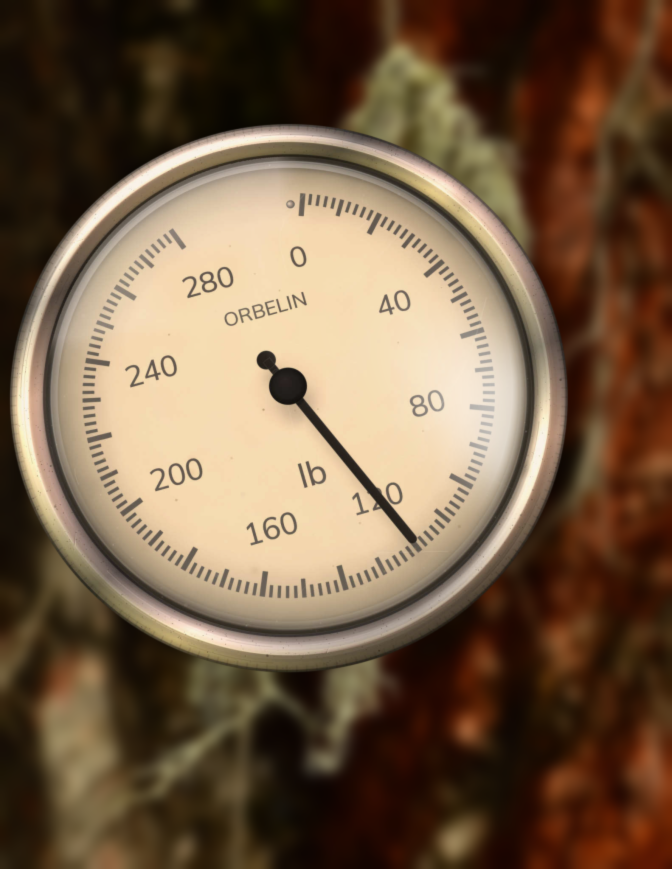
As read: 120; lb
